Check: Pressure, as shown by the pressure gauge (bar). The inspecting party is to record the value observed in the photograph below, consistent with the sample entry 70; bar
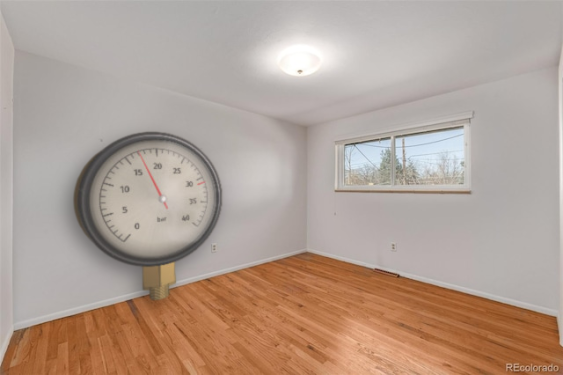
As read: 17; bar
